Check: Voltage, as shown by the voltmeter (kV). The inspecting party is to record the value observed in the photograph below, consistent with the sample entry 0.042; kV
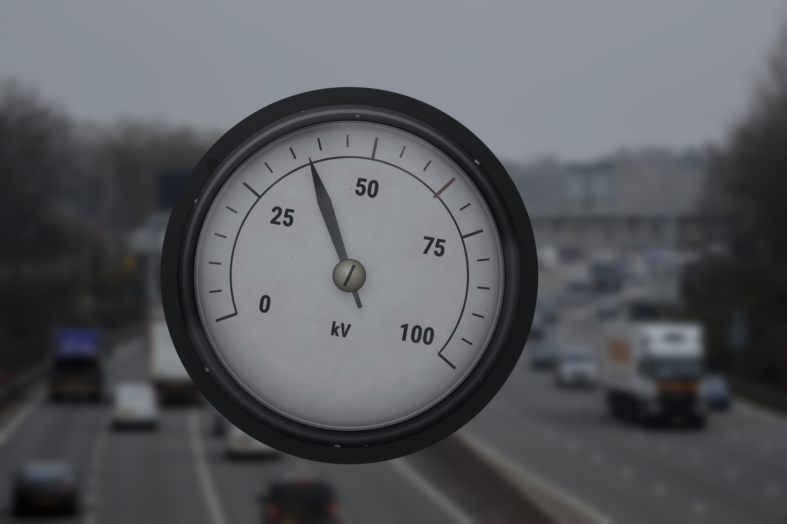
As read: 37.5; kV
